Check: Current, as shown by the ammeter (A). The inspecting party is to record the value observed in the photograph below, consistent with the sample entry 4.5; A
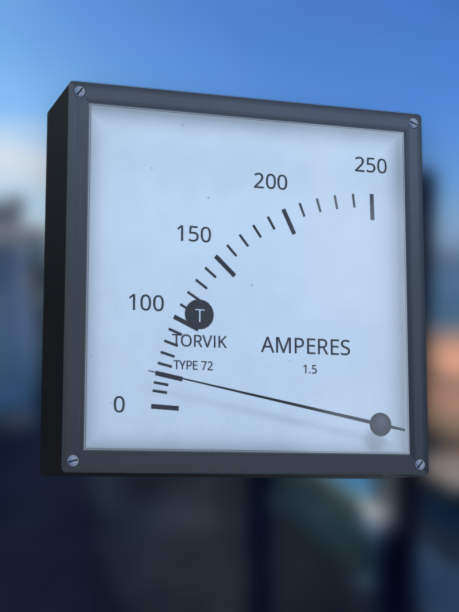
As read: 50; A
